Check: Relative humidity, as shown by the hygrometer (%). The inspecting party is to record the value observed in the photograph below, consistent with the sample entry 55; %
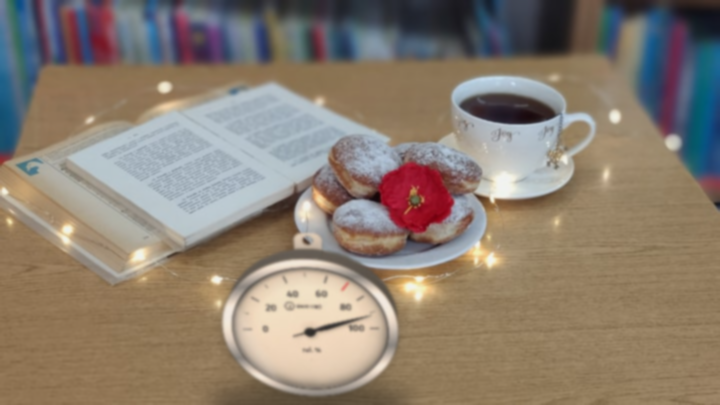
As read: 90; %
